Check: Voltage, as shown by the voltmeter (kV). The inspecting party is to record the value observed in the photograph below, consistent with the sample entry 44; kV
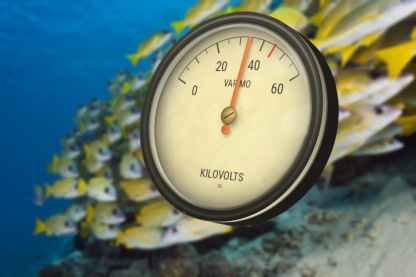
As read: 35; kV
